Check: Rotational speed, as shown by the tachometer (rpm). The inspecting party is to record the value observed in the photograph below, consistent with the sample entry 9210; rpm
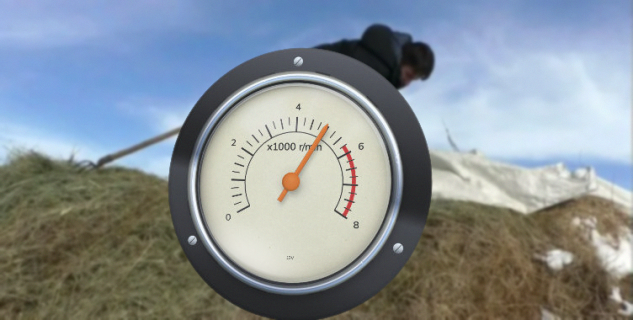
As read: 5000; rpm
